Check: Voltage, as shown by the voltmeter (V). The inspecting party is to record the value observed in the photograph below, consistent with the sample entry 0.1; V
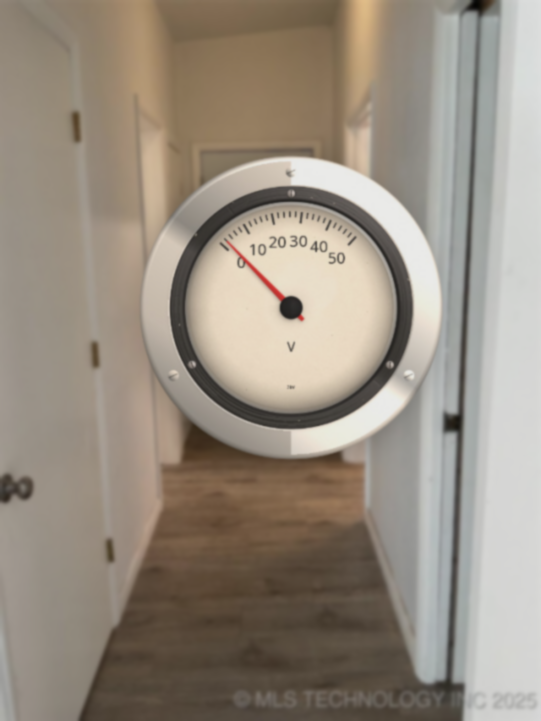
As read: 2; V
